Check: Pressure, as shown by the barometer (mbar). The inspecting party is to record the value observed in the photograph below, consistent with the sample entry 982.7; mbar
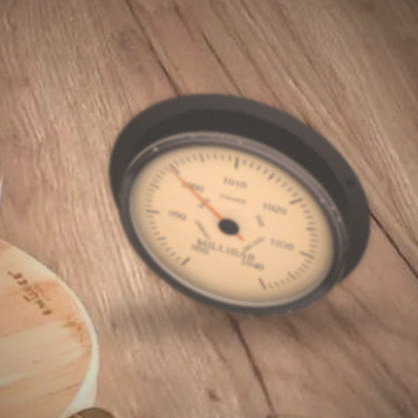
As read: 1000; mbar
